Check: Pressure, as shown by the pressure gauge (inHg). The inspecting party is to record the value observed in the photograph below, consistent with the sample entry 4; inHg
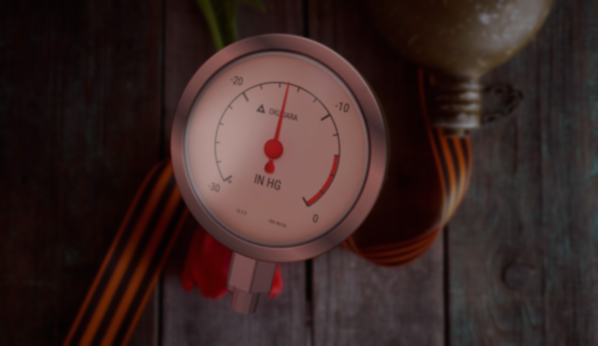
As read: -15; inHg
